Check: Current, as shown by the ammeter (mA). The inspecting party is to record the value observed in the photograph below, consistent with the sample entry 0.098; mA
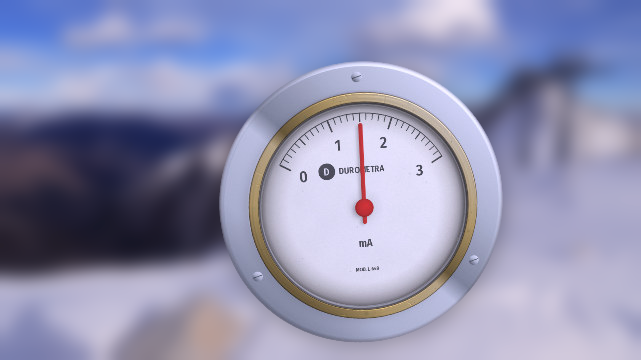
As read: 1.5; mA
